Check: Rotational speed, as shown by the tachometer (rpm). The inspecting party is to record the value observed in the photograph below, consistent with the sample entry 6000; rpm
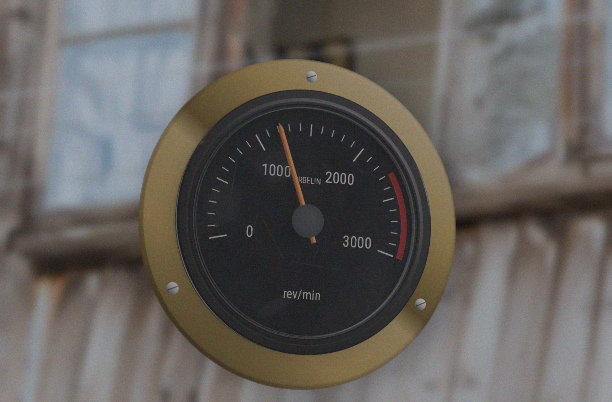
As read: 1200; rpm
